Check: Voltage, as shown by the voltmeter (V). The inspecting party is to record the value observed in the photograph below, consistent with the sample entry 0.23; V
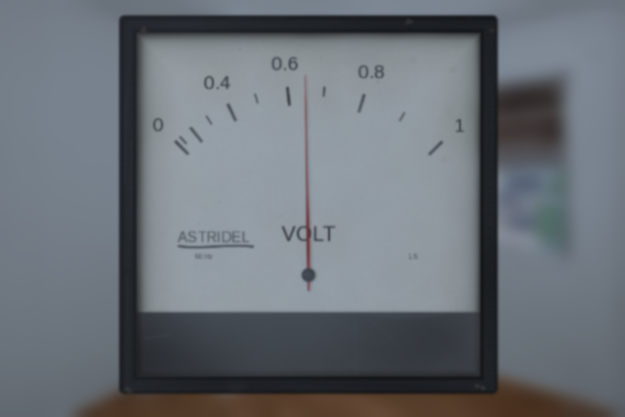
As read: 0.65; V
